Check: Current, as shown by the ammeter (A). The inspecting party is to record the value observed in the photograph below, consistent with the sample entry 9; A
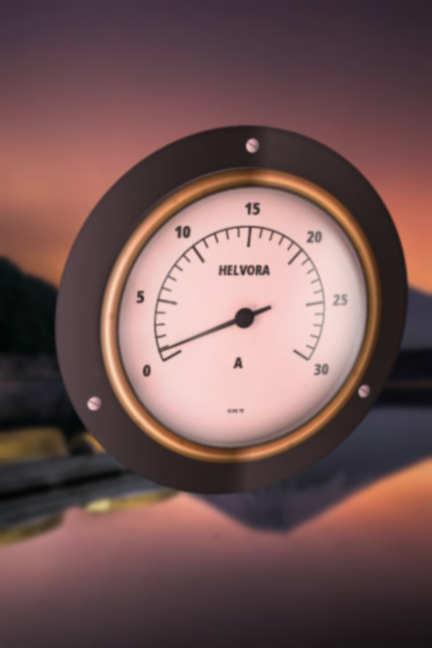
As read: 1; A
